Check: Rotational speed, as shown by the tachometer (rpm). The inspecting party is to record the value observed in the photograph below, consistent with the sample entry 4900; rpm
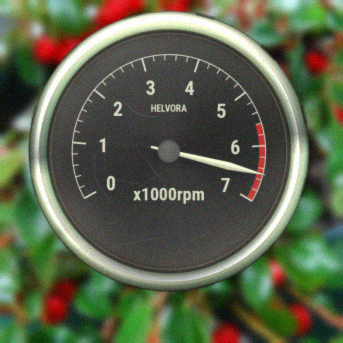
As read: 6500; rpm
